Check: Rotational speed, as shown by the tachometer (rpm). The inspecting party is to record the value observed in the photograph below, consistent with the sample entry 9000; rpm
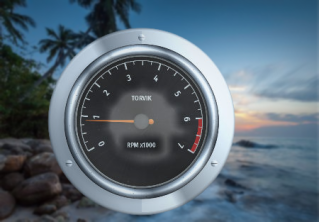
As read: 875; rpm
